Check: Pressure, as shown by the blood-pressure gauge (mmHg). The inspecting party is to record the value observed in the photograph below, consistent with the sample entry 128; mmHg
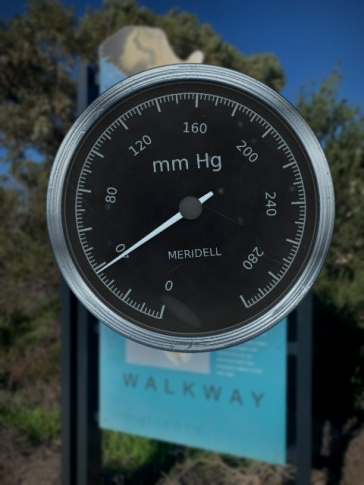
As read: 38; mmHg
